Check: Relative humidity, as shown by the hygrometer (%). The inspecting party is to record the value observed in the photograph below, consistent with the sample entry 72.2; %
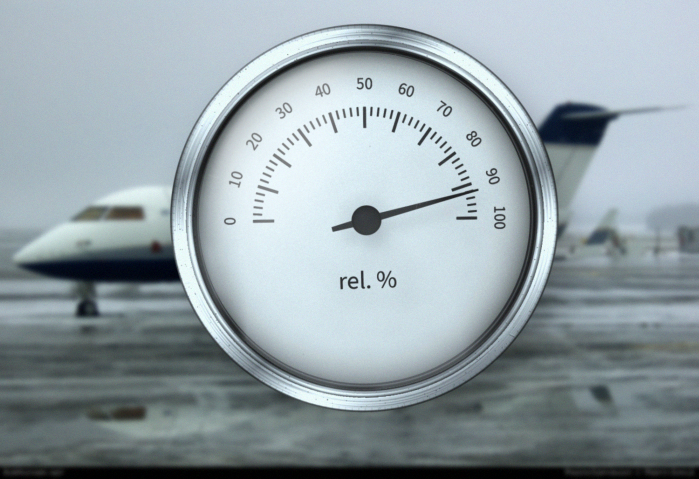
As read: 92; %
